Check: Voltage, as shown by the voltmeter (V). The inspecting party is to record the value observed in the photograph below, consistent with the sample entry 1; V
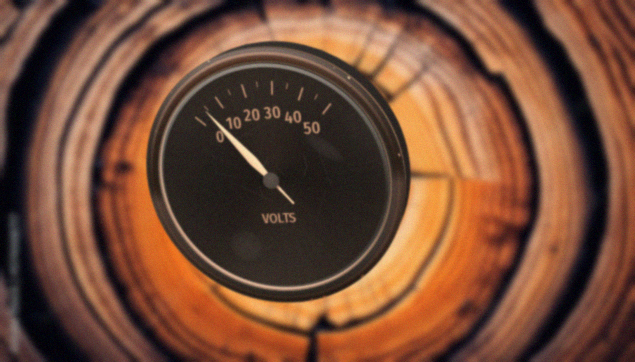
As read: 5; V
